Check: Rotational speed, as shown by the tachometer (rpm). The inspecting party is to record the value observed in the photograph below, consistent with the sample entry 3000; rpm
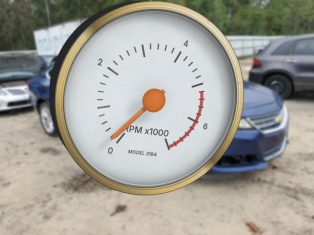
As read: 200; rpm
